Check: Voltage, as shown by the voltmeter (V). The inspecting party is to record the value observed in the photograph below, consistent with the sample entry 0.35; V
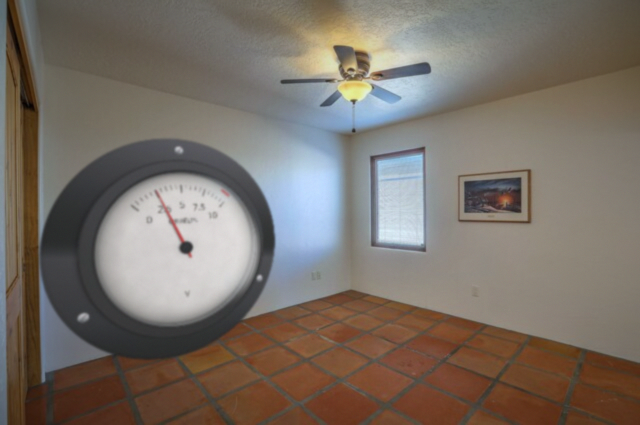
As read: 2.5; V
